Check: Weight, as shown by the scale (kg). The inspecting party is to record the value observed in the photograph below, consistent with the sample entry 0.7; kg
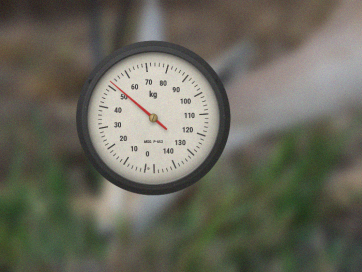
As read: 52; kg
